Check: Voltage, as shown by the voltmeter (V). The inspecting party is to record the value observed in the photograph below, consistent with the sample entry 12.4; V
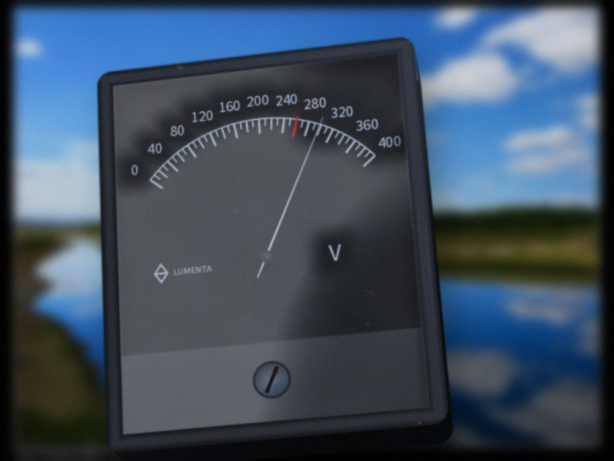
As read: 300; V
